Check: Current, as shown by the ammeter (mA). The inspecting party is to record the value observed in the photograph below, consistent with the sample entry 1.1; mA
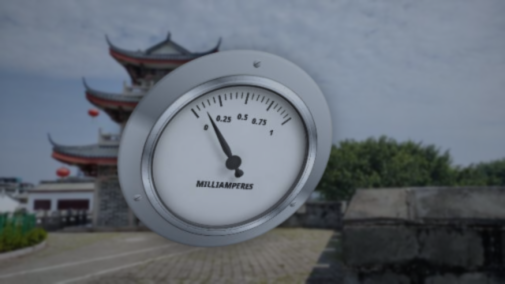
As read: 0.1; mA
